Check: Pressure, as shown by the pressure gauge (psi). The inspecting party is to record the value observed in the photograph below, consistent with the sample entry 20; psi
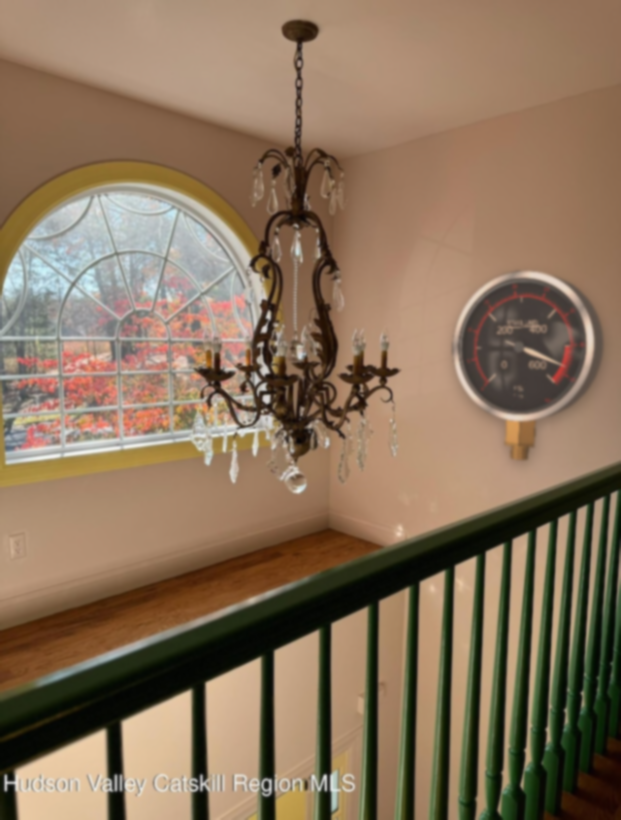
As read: 550; psi
